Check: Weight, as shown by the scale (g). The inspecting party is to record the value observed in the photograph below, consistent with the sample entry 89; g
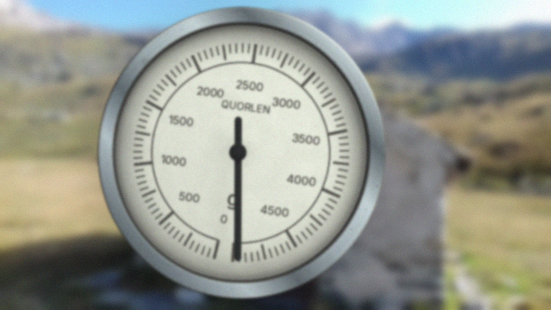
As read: 4950; g
